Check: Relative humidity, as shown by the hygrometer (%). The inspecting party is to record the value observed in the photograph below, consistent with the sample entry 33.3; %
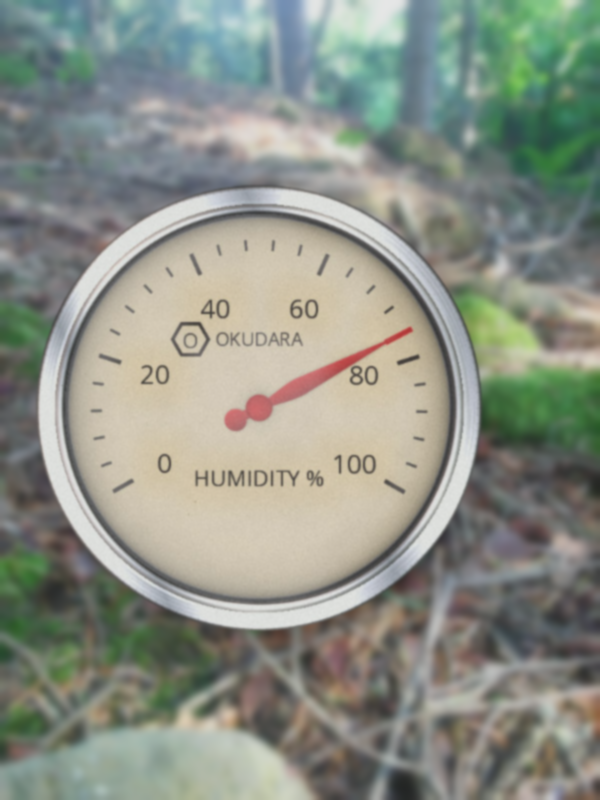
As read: 76; %
